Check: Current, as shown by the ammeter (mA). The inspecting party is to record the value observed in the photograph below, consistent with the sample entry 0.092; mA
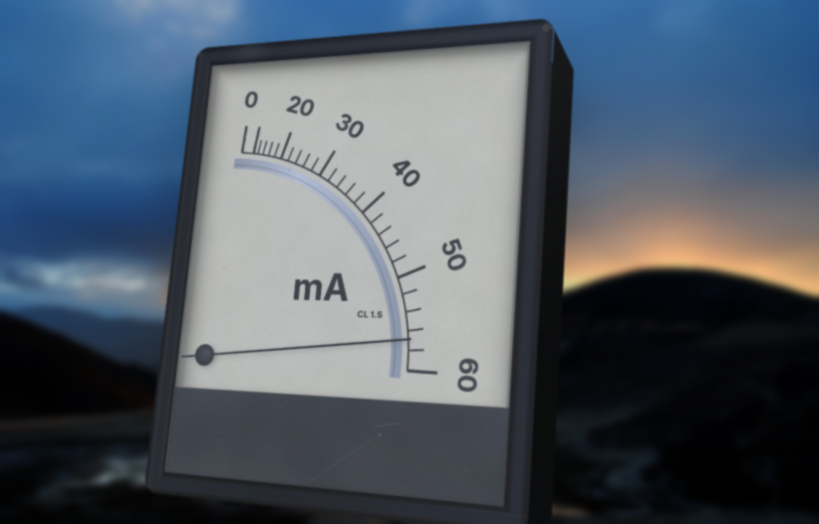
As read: 57; mA
